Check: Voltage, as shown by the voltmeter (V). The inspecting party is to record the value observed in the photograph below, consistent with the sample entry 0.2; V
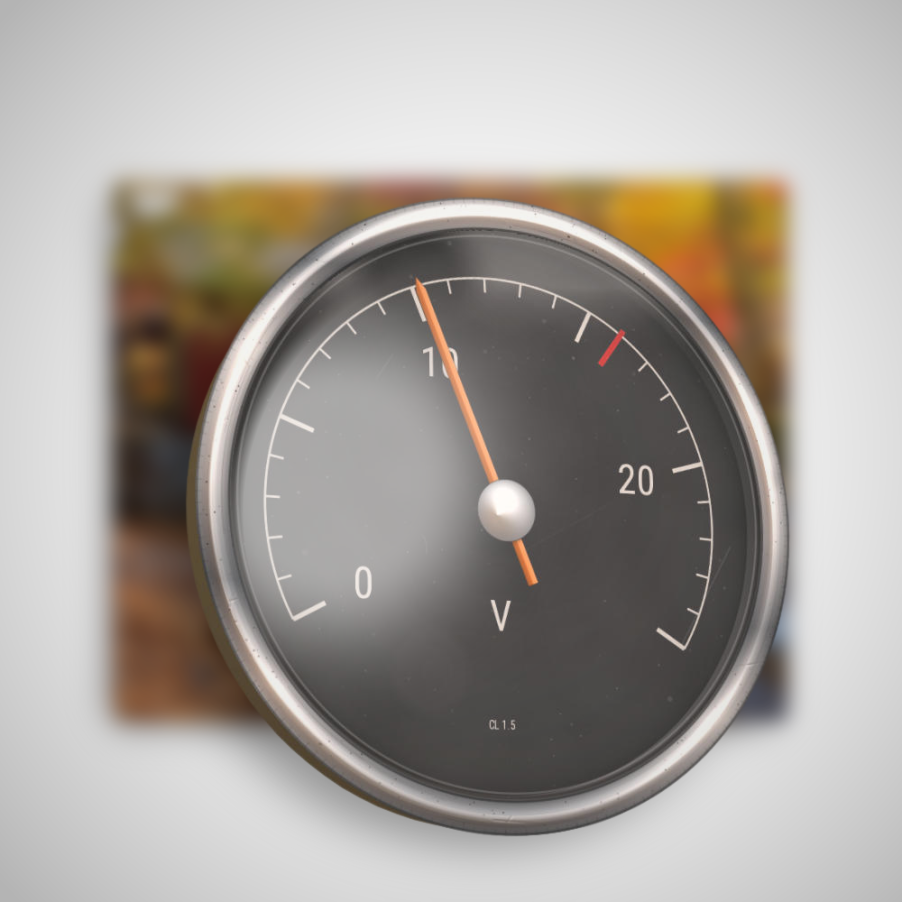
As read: 10; V
